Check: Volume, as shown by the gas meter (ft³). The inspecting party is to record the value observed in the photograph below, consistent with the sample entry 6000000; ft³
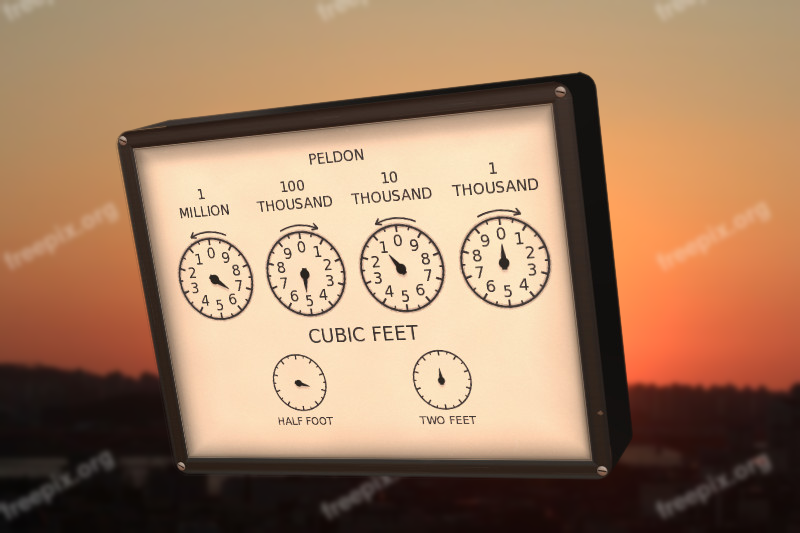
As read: 651000; ft³
